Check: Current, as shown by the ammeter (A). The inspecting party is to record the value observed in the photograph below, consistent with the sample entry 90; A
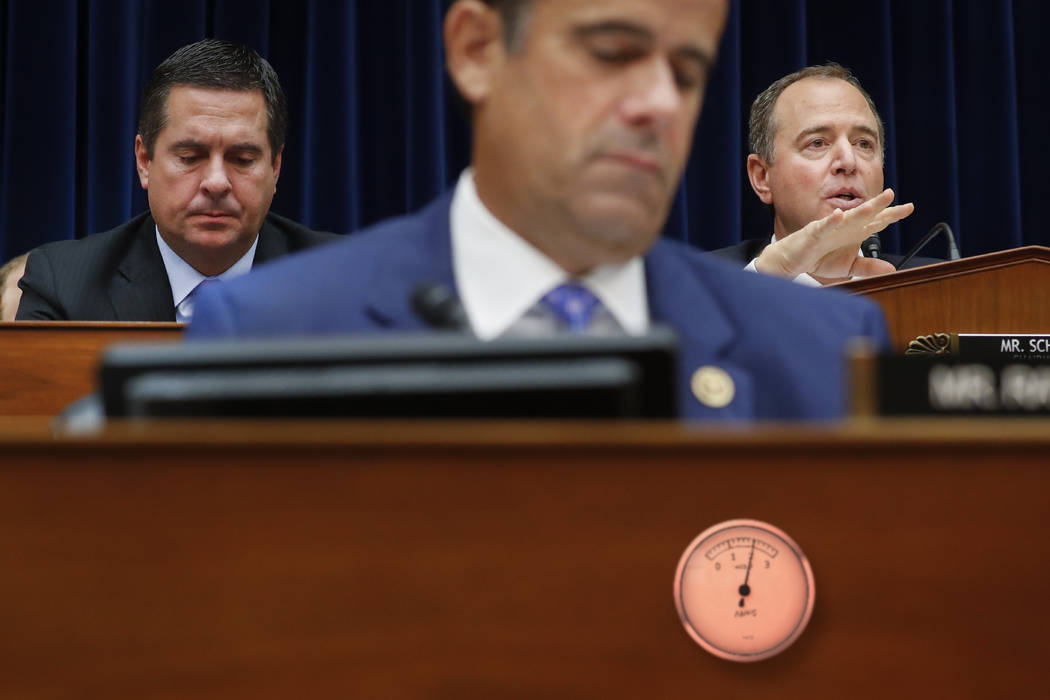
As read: 2; A
